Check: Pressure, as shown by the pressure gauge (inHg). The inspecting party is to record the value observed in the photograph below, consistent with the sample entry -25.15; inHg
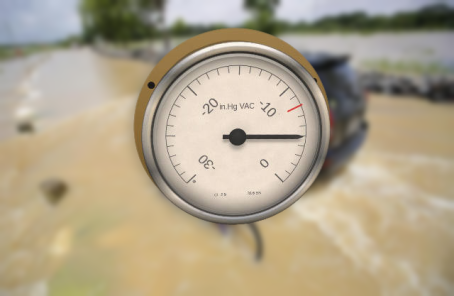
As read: -5; inHg
